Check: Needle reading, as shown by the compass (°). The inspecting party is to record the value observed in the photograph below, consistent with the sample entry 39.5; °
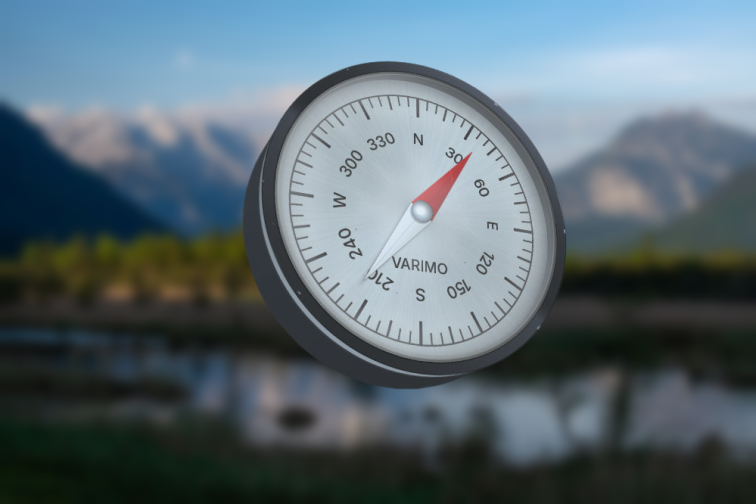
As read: 37.5; °
